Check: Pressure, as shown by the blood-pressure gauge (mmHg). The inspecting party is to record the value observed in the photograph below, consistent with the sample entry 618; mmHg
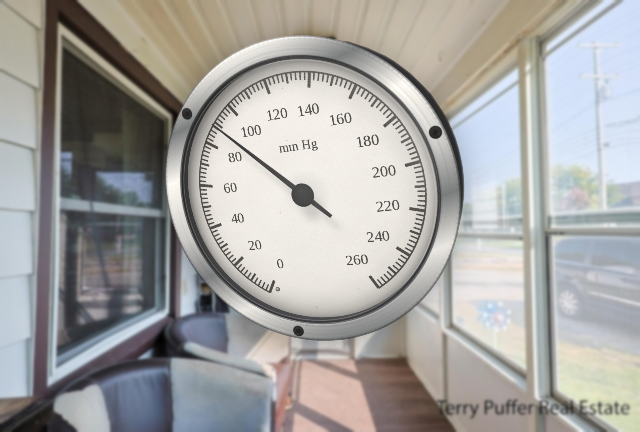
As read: 90; mmHg
